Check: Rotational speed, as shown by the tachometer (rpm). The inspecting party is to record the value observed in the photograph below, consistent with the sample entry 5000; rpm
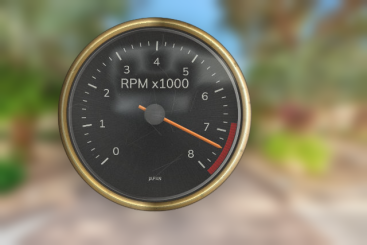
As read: 7400; rpm
